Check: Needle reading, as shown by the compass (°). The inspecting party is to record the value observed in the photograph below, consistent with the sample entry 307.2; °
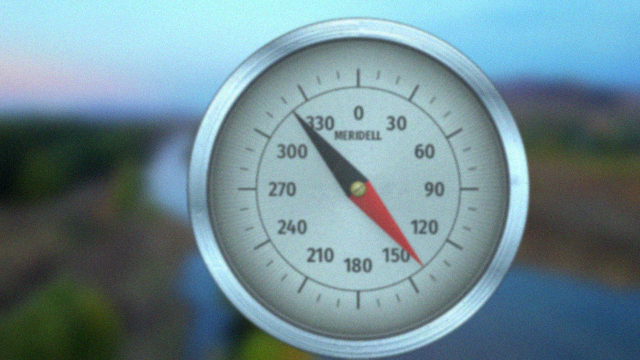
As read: 140; °
